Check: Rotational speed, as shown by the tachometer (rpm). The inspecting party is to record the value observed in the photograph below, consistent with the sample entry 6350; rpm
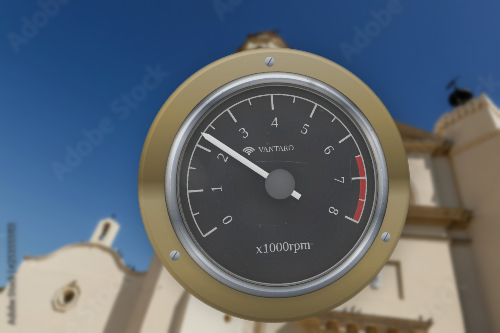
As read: 2250; rpm
